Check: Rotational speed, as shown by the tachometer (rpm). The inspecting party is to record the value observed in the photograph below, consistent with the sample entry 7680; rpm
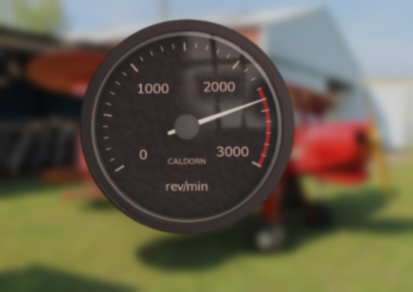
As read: 2400; rpm
